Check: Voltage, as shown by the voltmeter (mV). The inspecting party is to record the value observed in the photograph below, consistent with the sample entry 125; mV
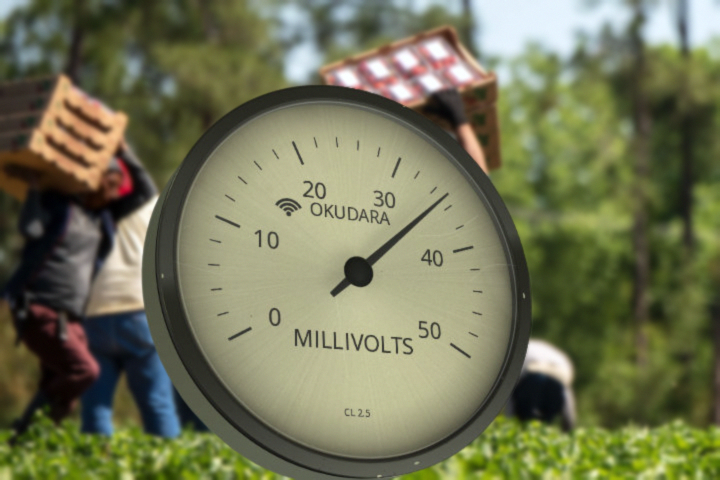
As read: 35; mV
